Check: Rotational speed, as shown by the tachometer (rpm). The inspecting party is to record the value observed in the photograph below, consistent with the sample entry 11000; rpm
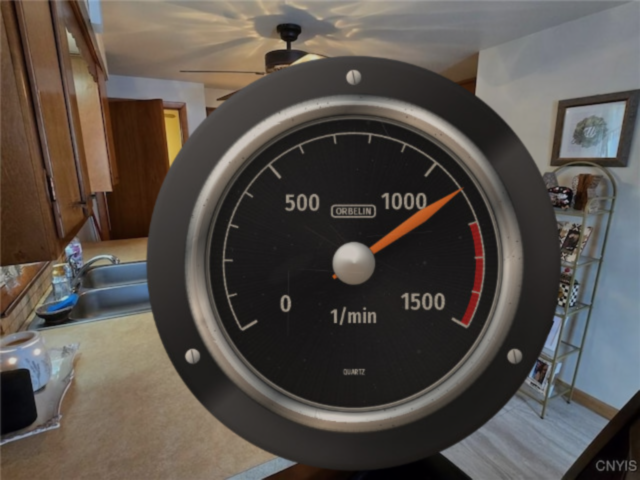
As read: 1100; rpm
